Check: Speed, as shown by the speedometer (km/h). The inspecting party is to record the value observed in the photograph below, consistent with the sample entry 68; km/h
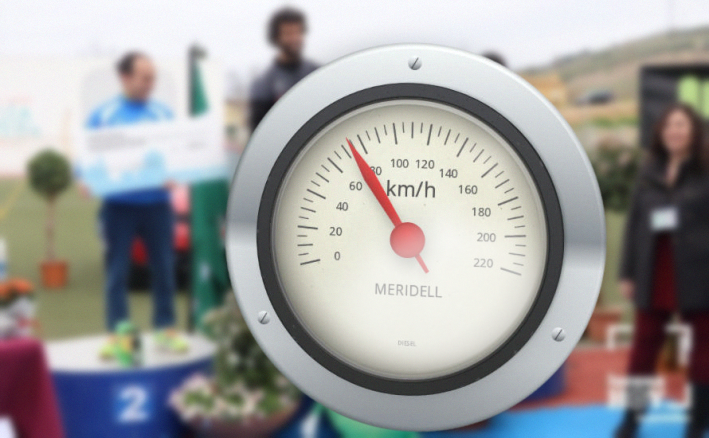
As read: 75; km/h
